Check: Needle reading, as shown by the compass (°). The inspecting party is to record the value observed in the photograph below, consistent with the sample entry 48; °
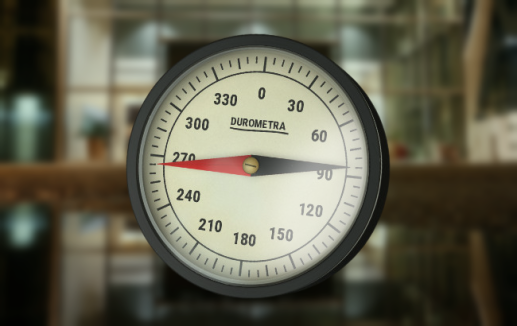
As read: 265; °
